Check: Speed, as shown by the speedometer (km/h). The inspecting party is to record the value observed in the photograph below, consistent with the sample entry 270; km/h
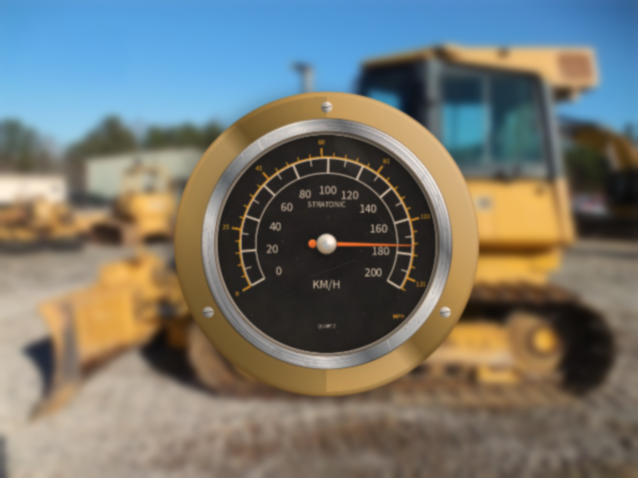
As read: 175; km/h
